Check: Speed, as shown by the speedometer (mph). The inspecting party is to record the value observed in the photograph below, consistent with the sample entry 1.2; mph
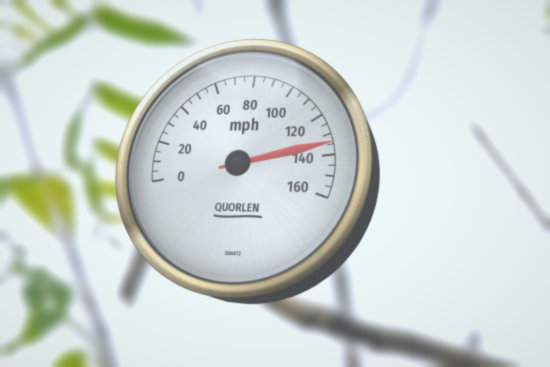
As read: 135; mph
